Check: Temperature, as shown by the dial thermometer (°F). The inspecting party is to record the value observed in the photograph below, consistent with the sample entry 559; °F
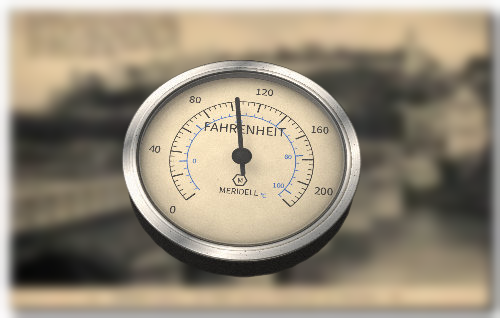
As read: 104; °F
